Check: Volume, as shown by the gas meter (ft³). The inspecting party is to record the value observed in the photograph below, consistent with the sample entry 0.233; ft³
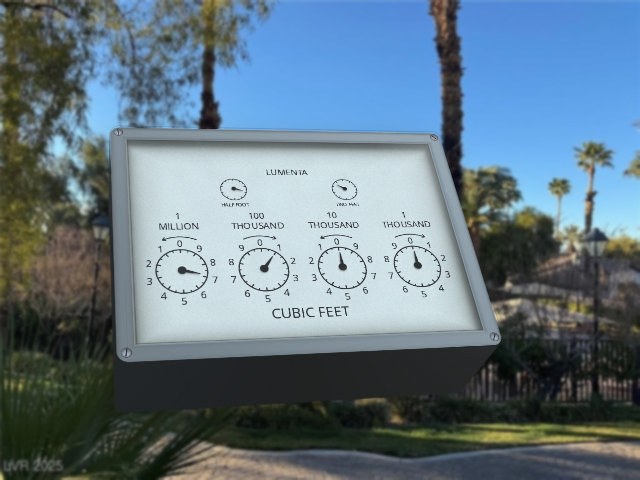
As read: 710000; ft³
